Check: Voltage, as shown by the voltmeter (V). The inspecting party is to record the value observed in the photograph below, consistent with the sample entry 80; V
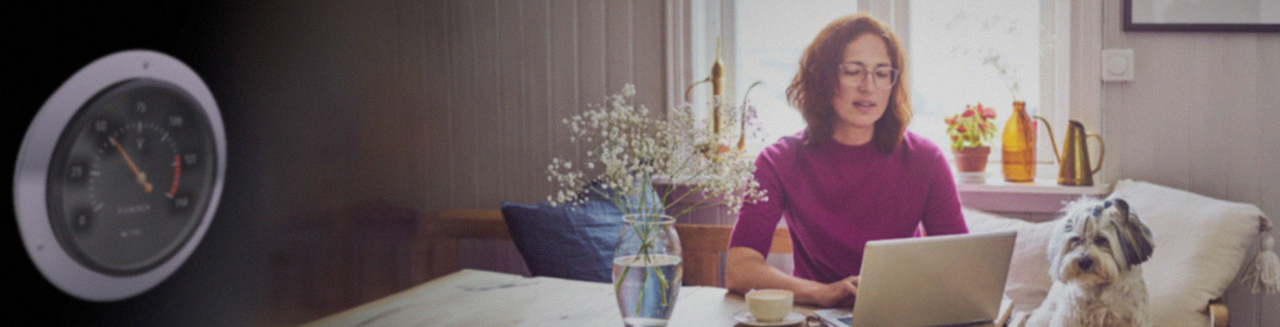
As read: 50; V
